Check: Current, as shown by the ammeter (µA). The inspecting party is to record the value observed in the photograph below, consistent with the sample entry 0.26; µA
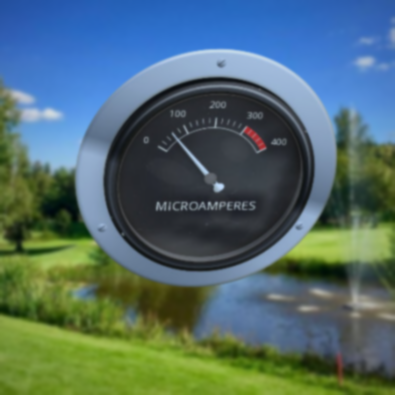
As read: 60; µA
